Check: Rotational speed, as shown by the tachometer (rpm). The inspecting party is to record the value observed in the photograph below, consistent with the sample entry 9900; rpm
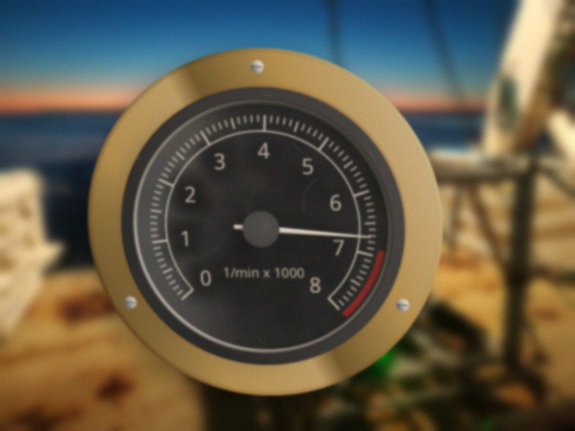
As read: 6700; rpm
